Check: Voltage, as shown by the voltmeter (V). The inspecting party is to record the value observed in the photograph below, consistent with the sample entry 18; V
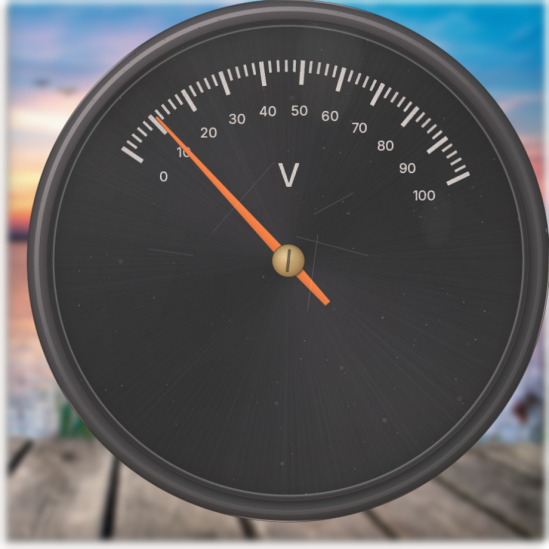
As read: 11; V
